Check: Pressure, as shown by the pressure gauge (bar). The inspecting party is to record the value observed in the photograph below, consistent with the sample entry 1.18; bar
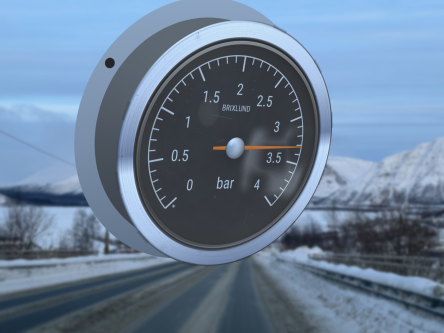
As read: 3.3; bar
